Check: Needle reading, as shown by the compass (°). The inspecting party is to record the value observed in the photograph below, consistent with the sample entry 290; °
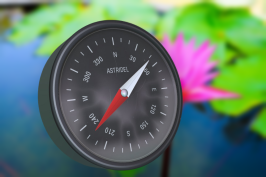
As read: 230; °
